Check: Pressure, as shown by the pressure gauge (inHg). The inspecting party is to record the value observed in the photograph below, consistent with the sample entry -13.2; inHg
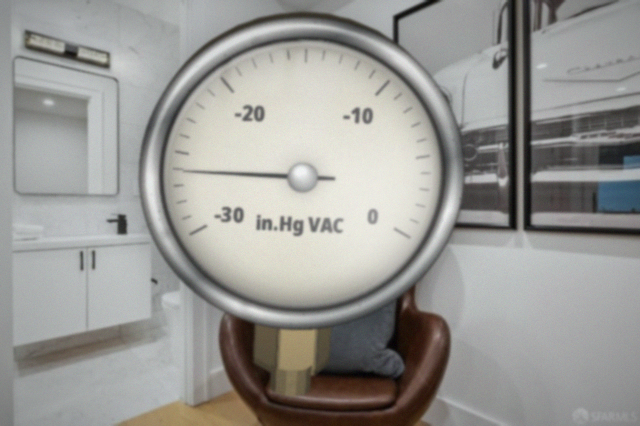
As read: -26; inHg
